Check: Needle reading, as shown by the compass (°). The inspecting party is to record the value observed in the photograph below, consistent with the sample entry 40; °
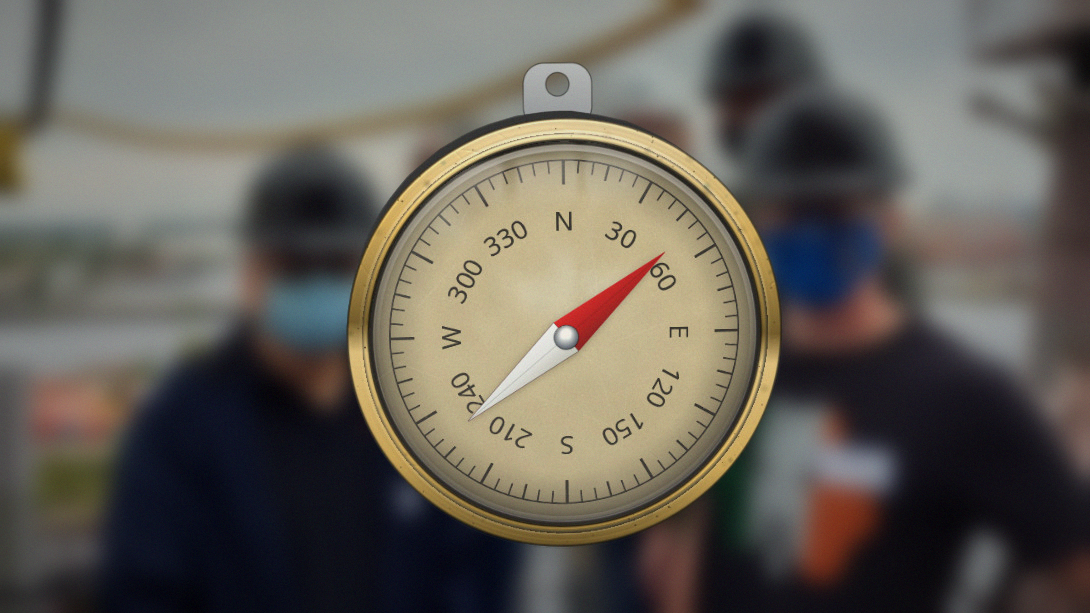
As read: 50; °
